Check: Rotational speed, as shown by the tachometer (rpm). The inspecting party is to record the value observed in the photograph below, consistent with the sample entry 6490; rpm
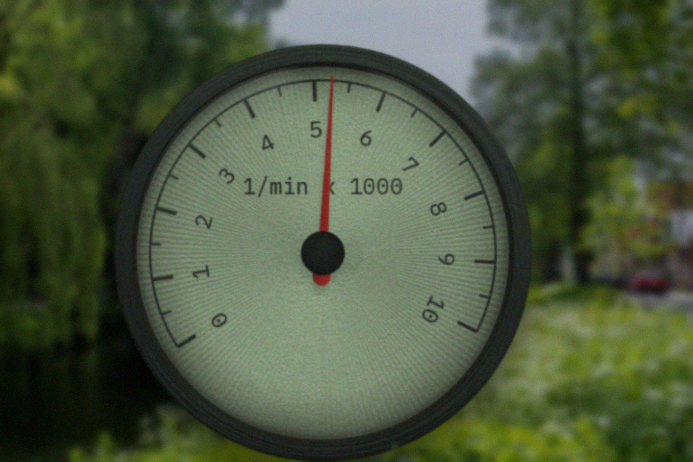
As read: 5250; rpm
